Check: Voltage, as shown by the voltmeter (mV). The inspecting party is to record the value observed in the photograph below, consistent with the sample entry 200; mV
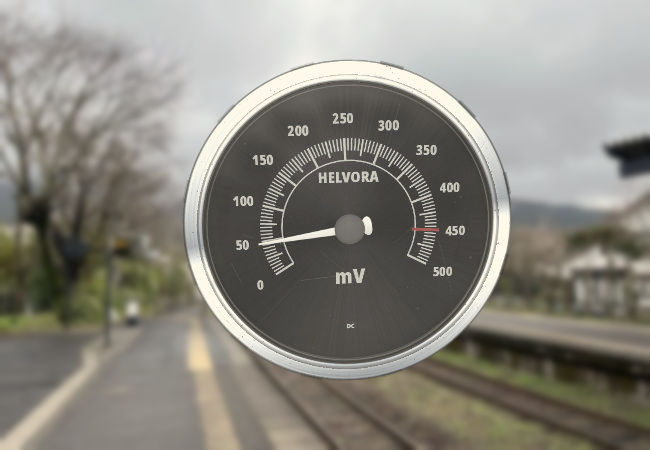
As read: 50; mV
